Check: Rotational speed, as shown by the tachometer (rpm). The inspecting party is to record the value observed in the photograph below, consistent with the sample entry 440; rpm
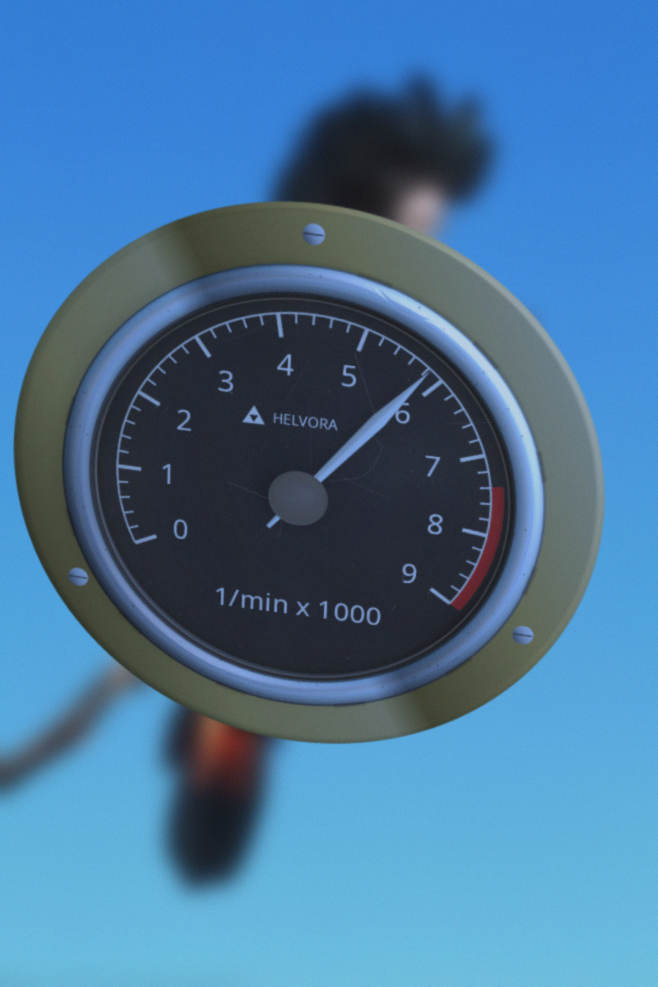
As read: 5800; rpm
